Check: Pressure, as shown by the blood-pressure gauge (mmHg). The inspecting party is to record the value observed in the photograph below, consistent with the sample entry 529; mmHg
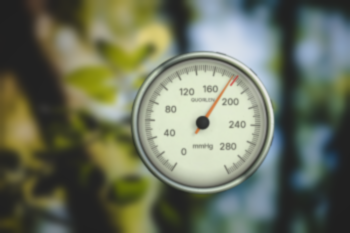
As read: 180; mmHg
